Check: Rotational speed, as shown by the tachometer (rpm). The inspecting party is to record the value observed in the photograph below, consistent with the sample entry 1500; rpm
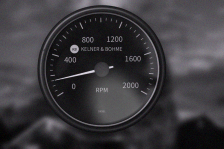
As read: 150; rpm
